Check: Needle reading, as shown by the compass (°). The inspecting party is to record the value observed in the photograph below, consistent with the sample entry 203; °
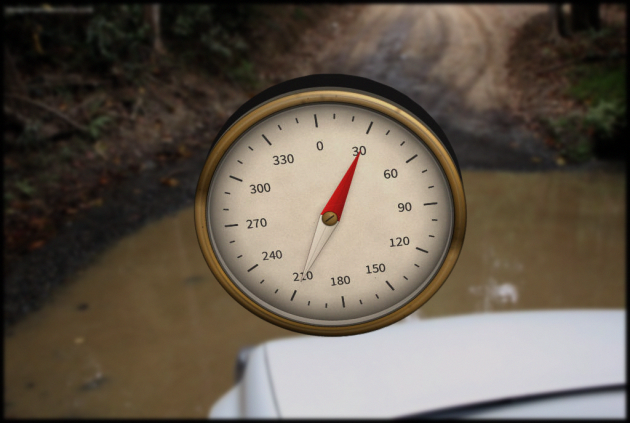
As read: 30; °
